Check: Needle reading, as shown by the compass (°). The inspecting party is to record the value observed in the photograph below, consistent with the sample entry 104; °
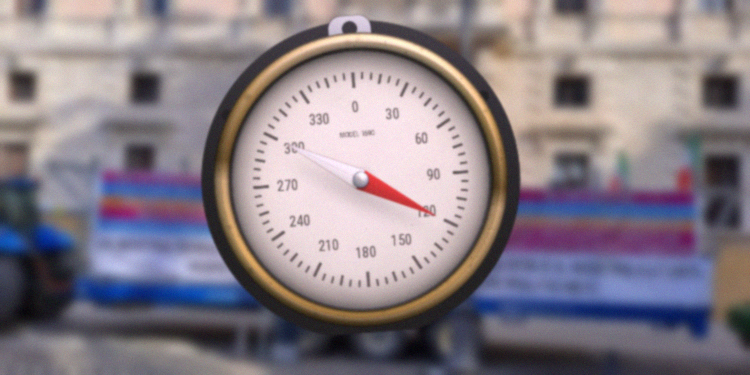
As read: 120; °
